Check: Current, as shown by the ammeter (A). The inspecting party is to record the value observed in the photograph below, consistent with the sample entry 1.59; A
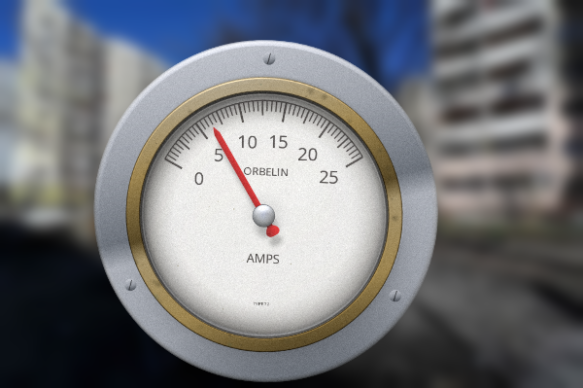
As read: 6.5; A
